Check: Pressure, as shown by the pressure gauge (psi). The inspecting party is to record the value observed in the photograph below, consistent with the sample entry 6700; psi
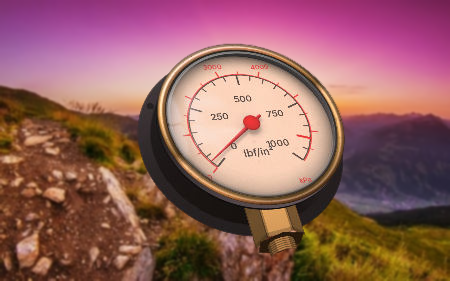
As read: 25; psi
